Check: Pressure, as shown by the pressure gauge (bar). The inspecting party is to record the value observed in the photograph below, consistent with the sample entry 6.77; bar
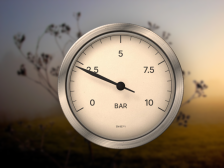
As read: 2.25; bar
